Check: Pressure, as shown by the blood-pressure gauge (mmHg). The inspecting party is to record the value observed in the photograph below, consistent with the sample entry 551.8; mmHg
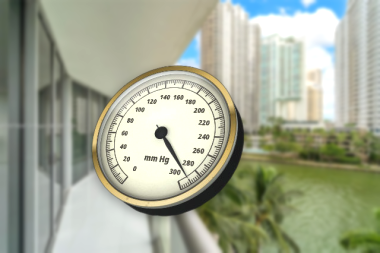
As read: 290; mmHg
